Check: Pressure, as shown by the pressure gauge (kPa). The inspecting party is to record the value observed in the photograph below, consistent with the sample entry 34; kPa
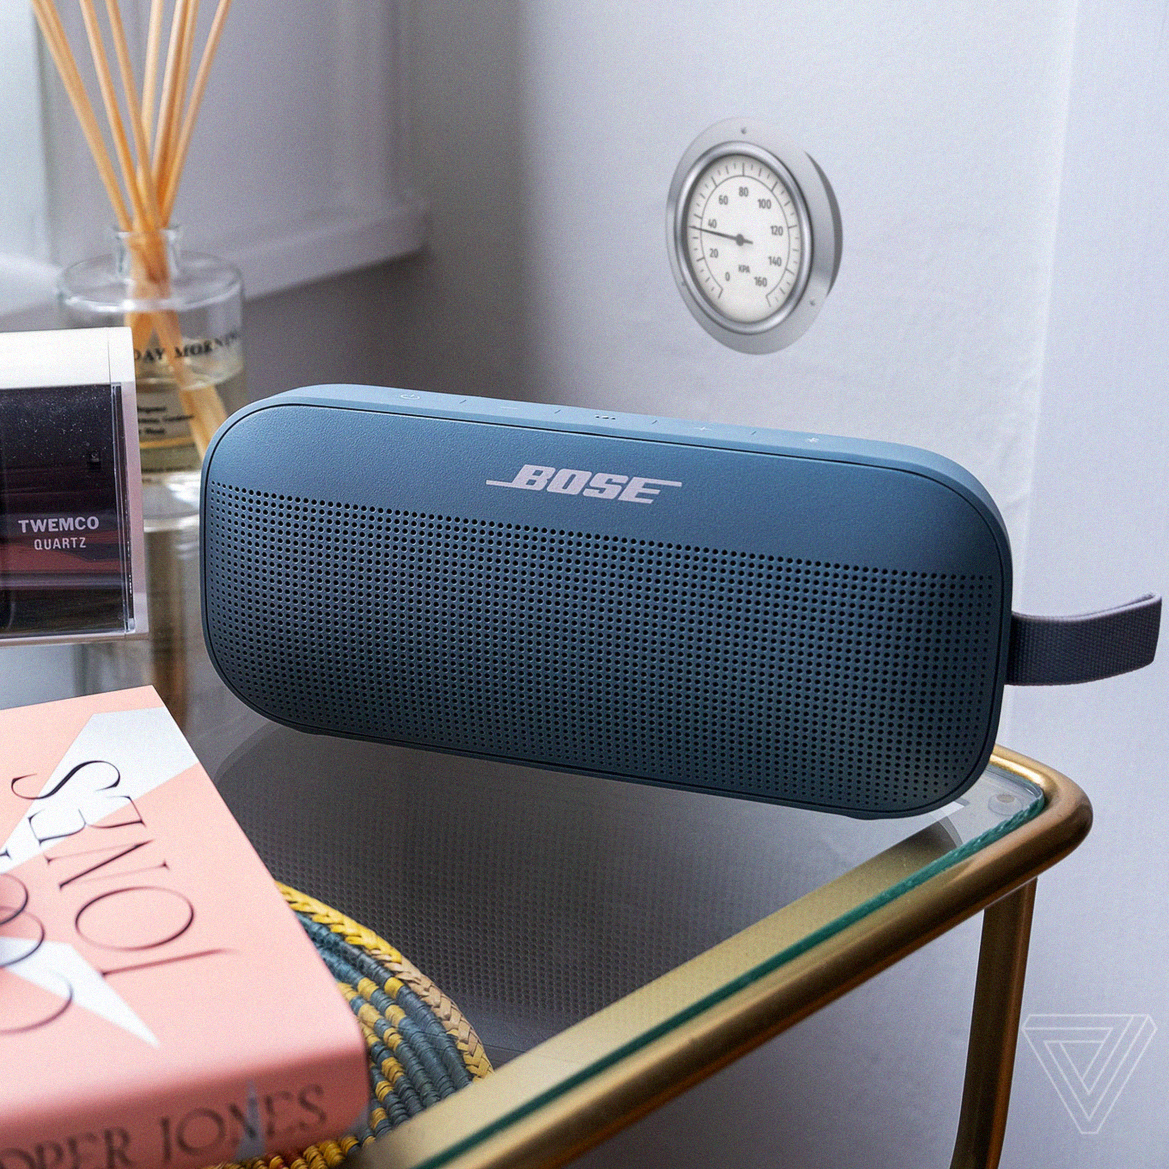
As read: 35; kPa
